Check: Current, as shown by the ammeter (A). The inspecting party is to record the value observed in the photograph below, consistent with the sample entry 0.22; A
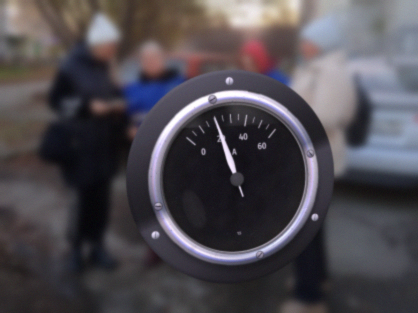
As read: 20; A
